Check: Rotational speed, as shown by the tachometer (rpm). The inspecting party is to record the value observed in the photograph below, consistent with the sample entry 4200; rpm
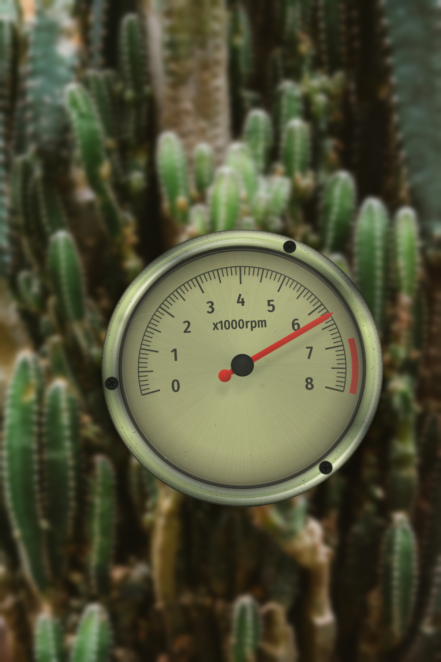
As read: 6300; rpm
